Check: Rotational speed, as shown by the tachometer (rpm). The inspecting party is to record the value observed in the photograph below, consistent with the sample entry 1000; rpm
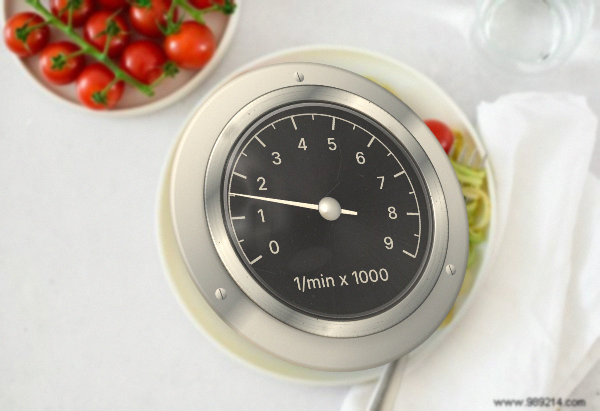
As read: 1500; rpm
